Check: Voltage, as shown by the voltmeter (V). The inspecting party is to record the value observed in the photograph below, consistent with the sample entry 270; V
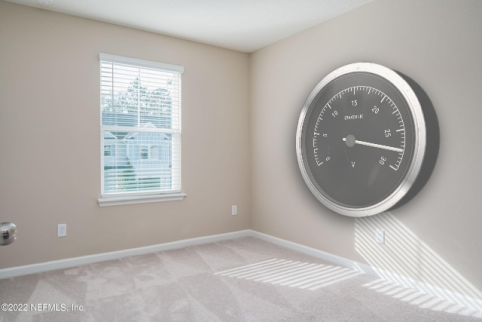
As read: 27.5; V
